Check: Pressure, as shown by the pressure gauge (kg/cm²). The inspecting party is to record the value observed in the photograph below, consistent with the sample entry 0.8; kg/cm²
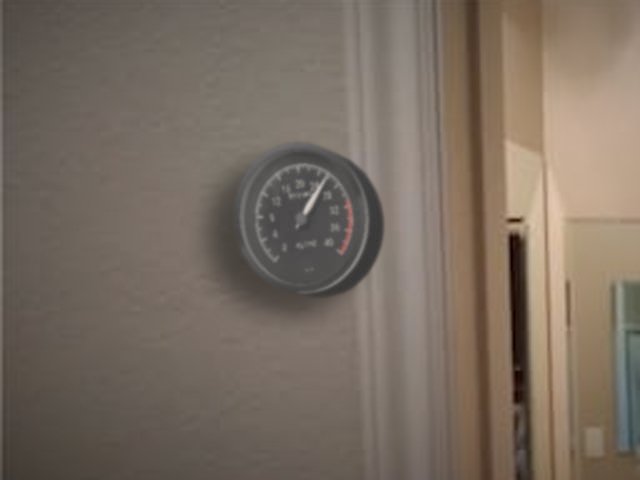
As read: 26; kg/cm²
